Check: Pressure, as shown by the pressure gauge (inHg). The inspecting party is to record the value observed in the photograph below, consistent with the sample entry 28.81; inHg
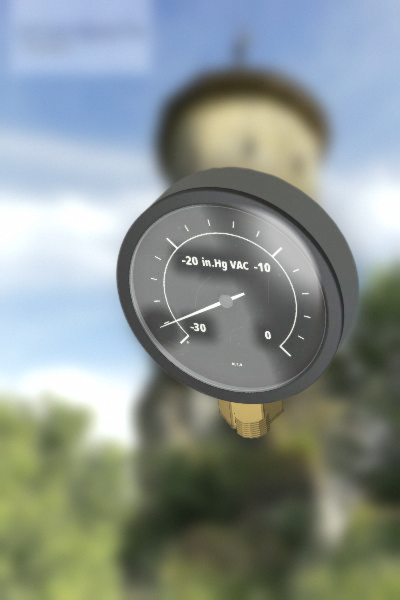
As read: -28; inHg
